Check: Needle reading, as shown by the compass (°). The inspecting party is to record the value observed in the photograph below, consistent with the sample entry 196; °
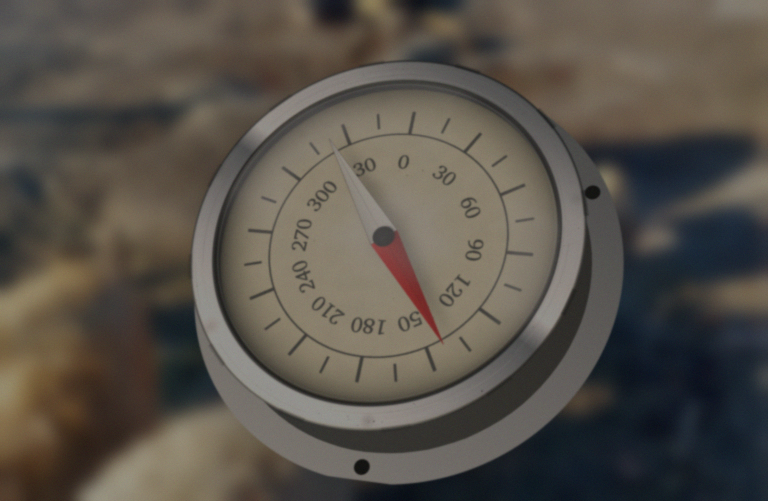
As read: 142.5; °
